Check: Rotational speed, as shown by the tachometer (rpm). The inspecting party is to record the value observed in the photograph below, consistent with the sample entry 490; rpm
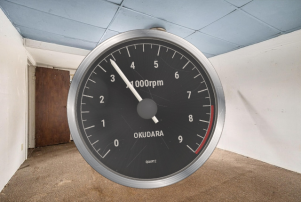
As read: 3375; rpm
